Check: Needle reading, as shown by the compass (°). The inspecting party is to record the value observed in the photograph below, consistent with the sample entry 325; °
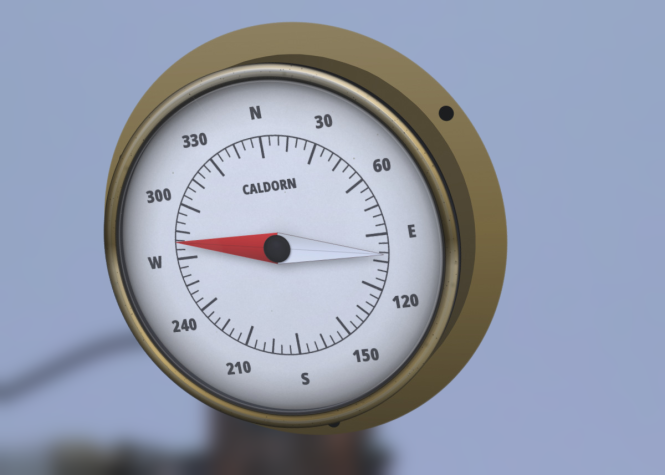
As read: 280; °
